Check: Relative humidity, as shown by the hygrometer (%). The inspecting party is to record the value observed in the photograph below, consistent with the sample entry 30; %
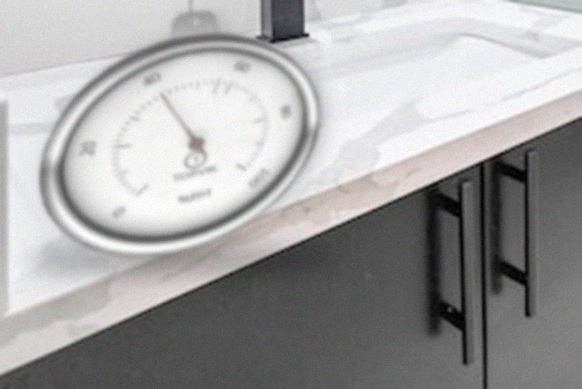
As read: 40; %
